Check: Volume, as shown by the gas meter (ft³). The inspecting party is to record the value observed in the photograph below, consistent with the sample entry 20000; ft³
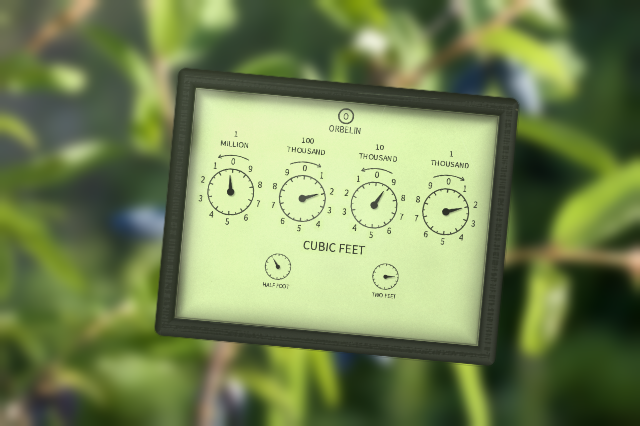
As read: 19200; ft³
